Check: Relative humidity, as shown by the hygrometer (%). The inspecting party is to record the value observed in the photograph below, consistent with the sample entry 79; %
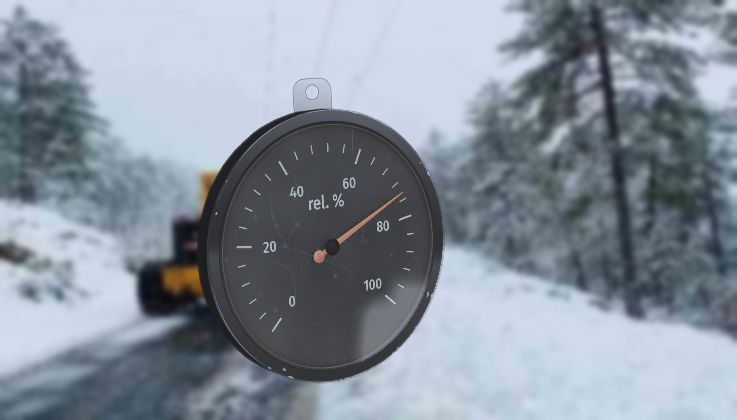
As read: 74; %
